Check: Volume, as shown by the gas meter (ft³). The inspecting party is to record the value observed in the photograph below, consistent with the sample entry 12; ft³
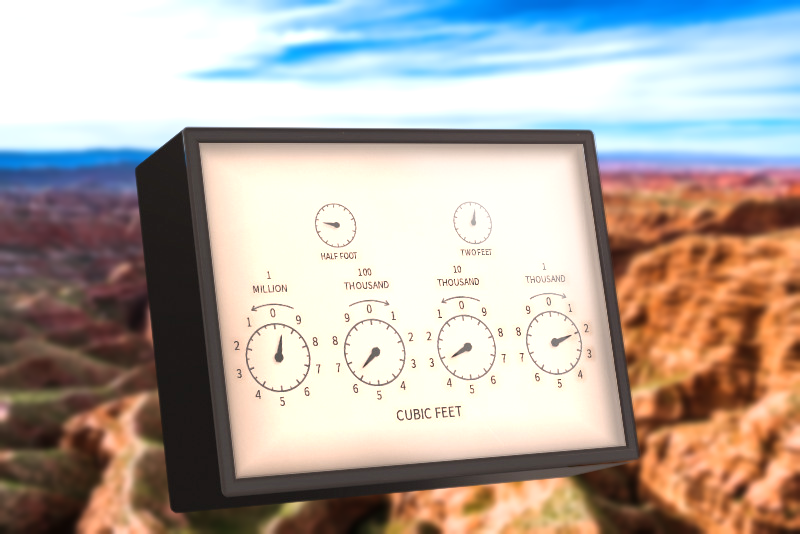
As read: 963200; ft³
